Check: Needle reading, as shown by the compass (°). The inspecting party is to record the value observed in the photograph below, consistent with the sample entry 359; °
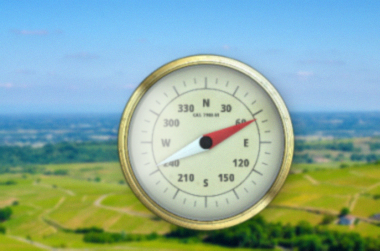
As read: 65; °
